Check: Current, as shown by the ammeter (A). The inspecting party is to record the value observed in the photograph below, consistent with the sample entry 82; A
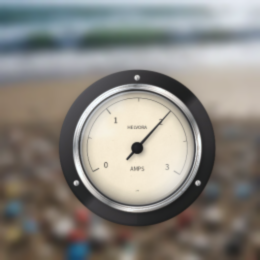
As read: 2; A
